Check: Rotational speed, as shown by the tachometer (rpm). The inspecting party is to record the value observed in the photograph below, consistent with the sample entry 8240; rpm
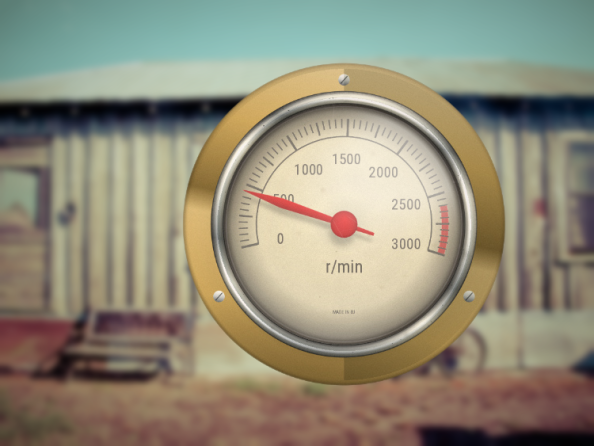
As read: 450; rpm
